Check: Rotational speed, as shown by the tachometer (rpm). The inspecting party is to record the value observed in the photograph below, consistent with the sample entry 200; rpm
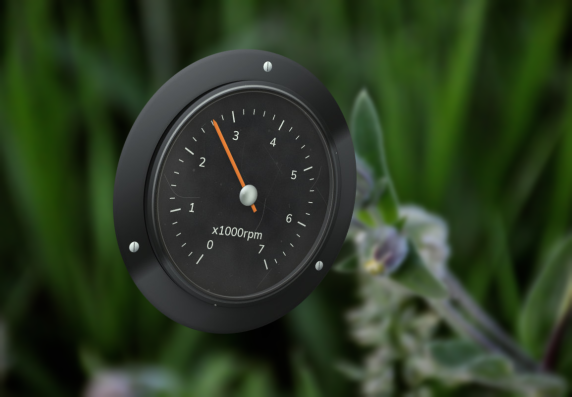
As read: 2600; rpm
